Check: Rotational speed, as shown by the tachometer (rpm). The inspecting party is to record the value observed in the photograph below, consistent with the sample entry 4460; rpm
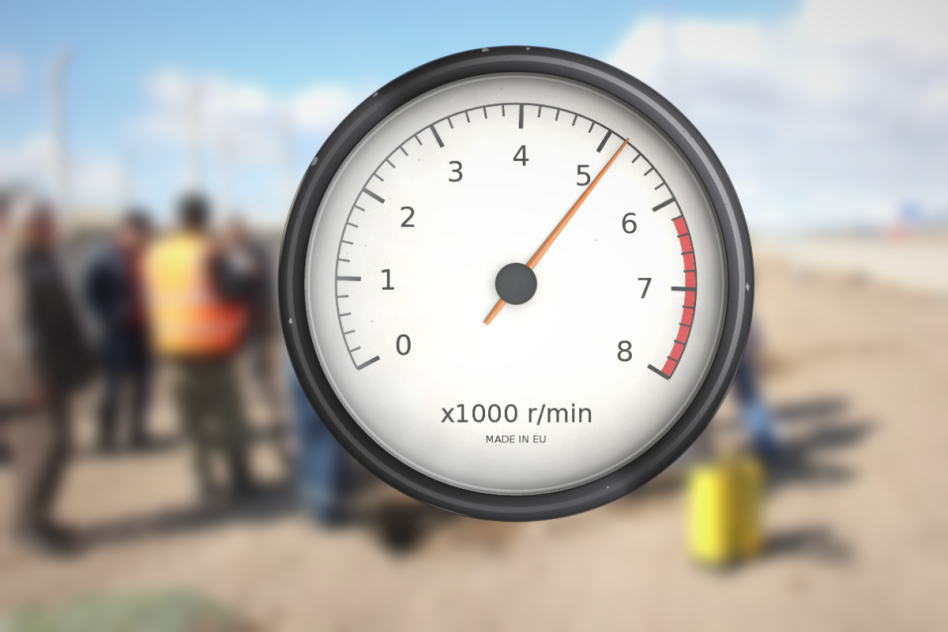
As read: 5200; rpm
